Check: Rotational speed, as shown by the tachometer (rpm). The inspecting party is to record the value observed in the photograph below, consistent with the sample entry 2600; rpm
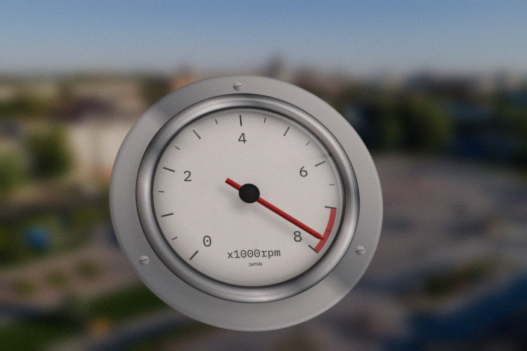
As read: 7750; rpm
